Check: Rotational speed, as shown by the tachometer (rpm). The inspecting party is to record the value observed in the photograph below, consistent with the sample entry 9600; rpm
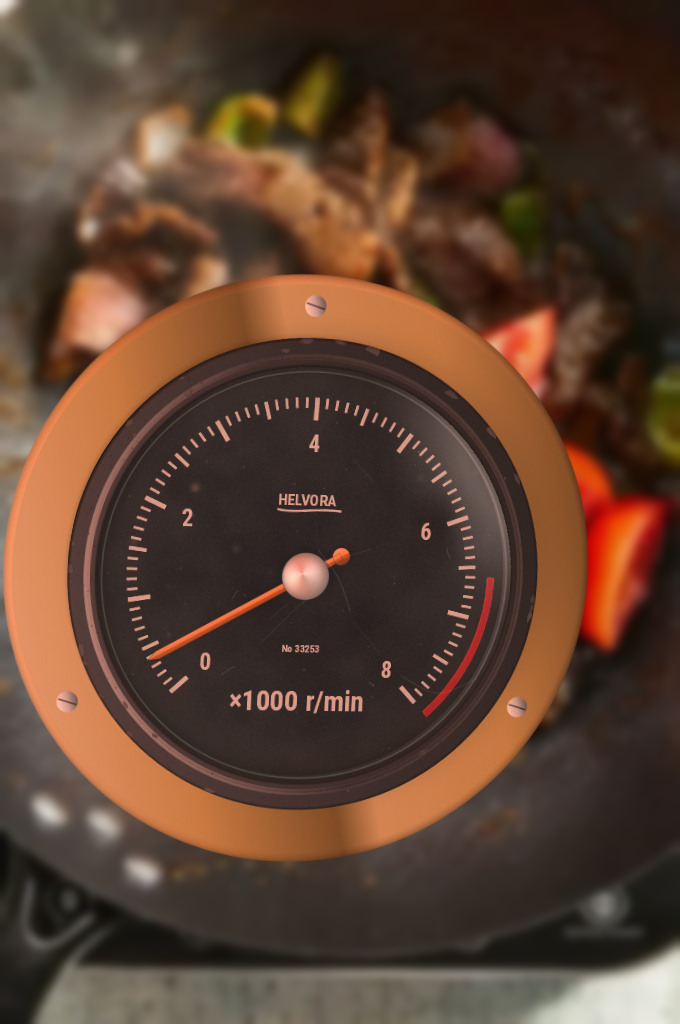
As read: 400; rpm
